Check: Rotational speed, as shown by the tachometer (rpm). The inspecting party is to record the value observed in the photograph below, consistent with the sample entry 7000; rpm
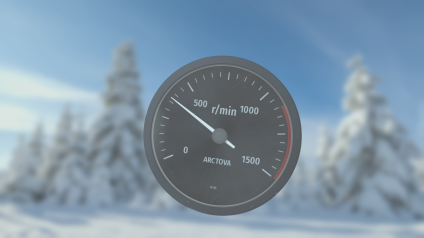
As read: 375; rpm
